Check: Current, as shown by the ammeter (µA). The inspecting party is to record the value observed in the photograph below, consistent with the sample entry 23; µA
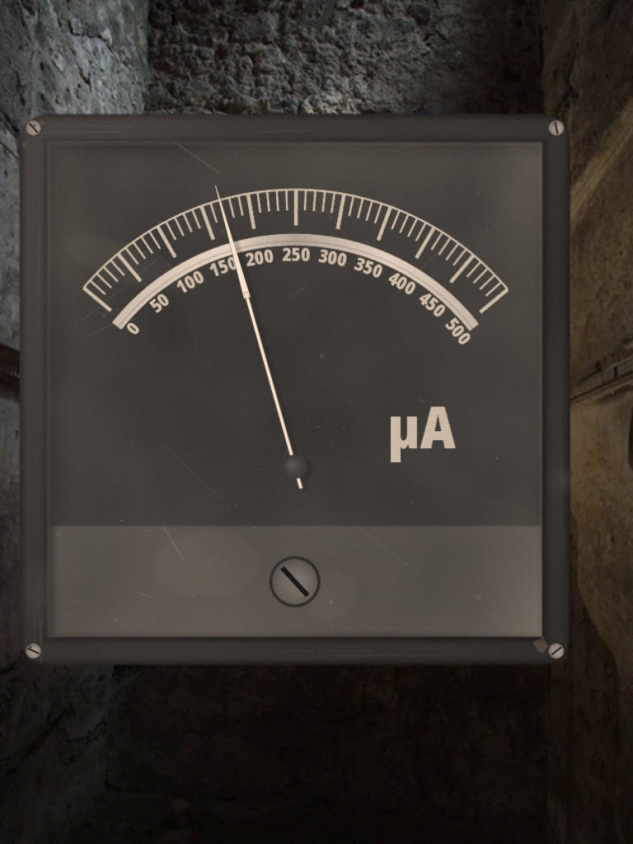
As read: 170; µA
